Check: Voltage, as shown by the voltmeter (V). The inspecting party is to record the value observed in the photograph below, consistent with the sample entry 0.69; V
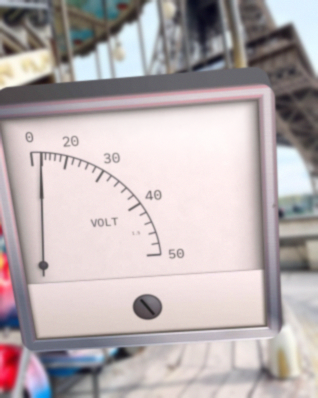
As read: 10; V
